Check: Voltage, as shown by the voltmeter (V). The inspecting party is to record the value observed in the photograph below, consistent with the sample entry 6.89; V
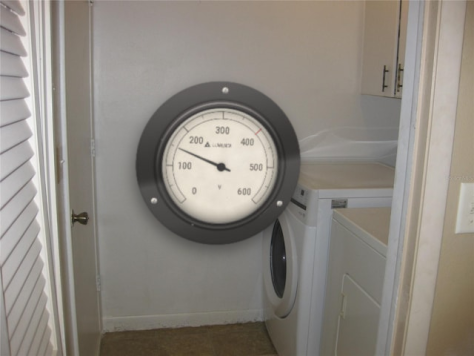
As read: 150; V
